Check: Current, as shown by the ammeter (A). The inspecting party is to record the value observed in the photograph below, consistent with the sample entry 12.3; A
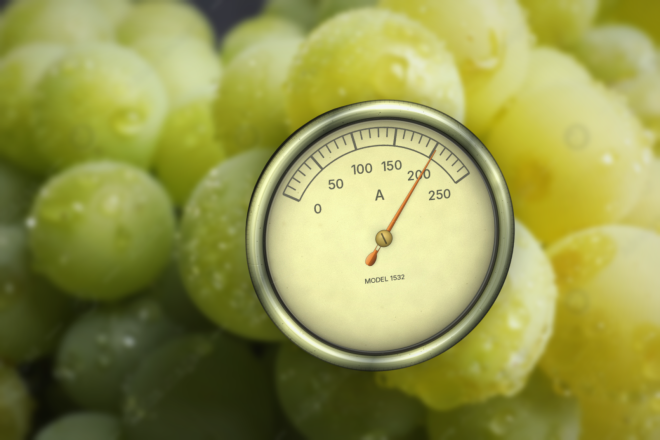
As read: 200; A
